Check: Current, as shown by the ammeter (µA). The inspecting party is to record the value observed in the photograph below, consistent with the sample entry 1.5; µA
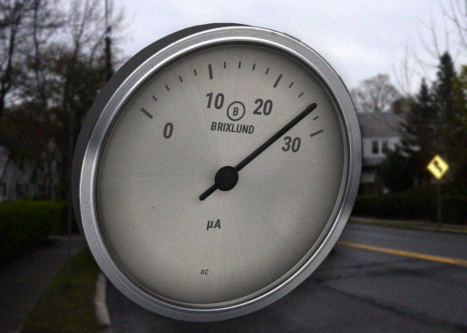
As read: 26; µA
